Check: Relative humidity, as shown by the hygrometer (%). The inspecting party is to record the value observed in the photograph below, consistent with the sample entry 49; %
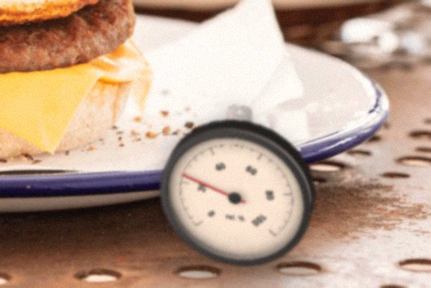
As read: 24; %
